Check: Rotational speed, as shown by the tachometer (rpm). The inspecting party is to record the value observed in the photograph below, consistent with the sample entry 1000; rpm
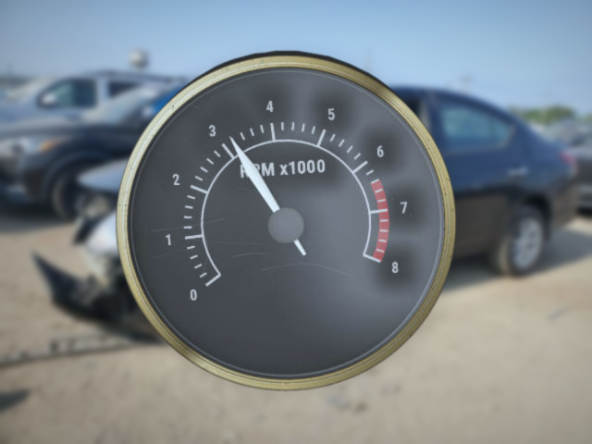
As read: 3200; rpm
